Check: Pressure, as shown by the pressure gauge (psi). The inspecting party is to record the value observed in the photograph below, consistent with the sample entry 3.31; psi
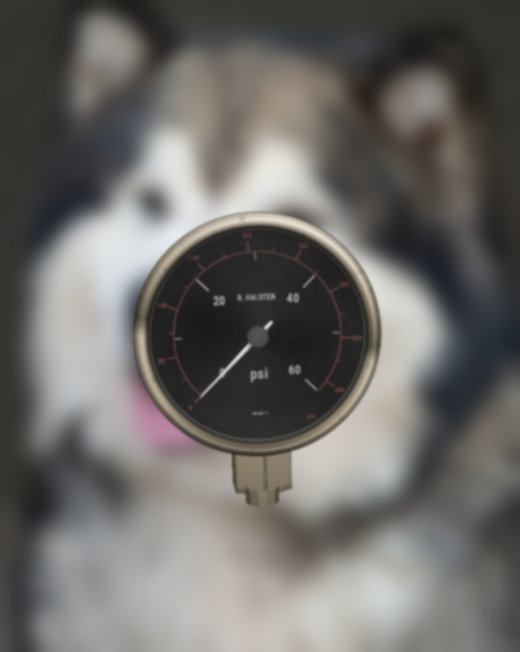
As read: 0; psi
